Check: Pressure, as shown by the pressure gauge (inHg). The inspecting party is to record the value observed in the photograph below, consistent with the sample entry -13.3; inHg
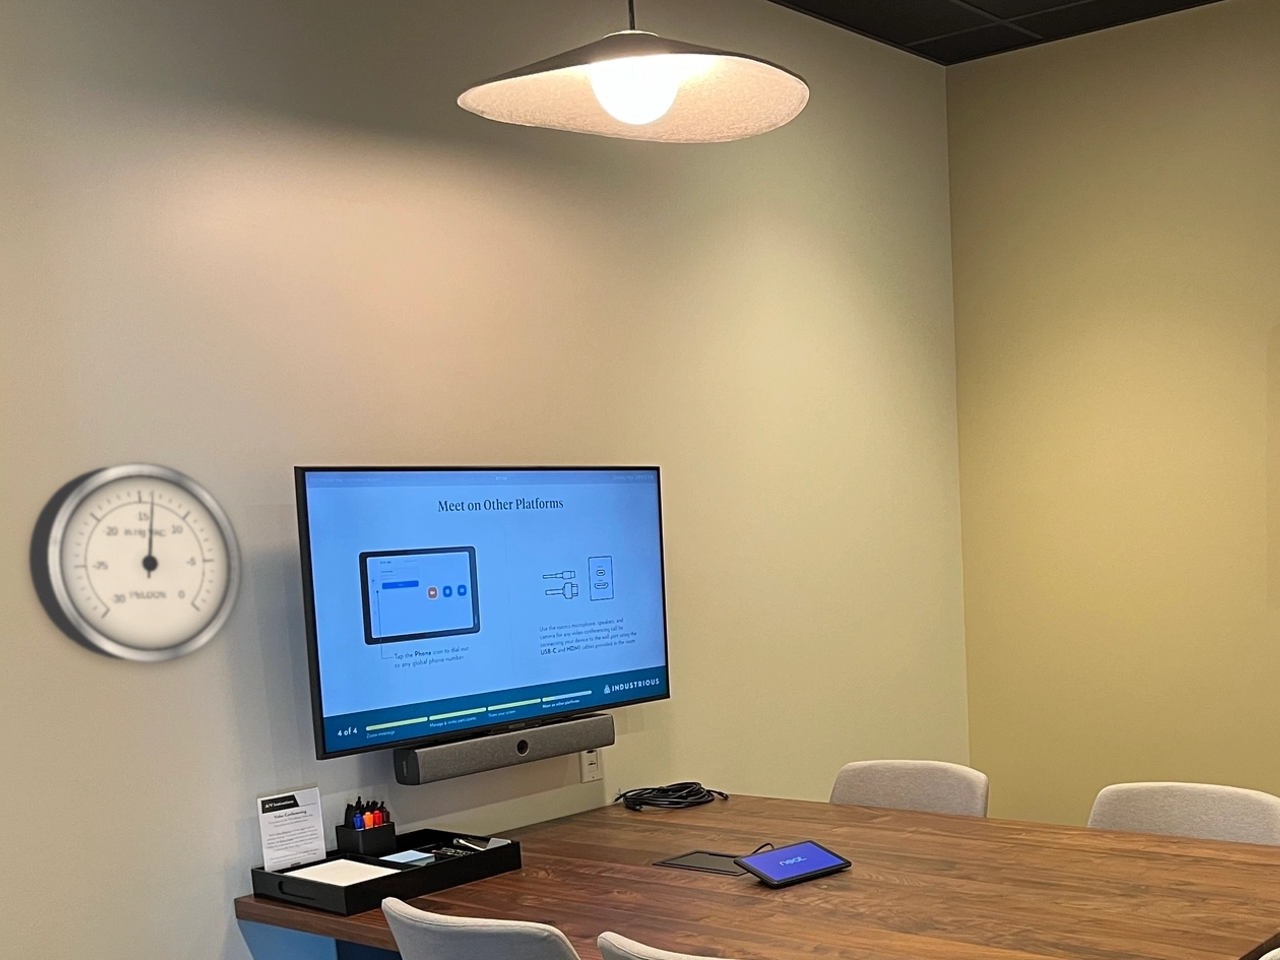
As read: -14; inHg
